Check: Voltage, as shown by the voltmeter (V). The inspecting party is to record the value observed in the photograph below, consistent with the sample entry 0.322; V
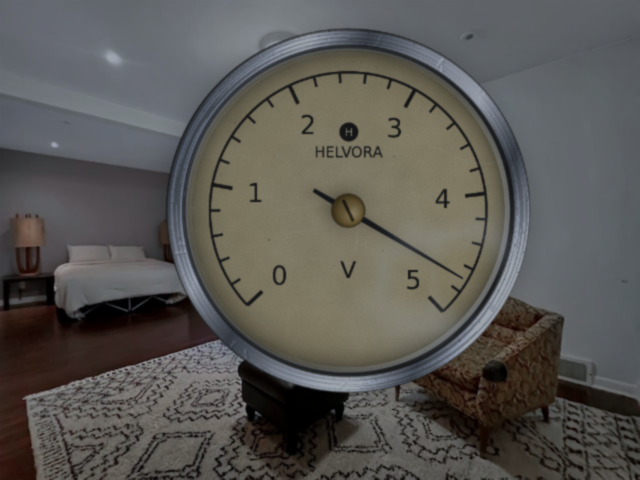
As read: 4.7; V
